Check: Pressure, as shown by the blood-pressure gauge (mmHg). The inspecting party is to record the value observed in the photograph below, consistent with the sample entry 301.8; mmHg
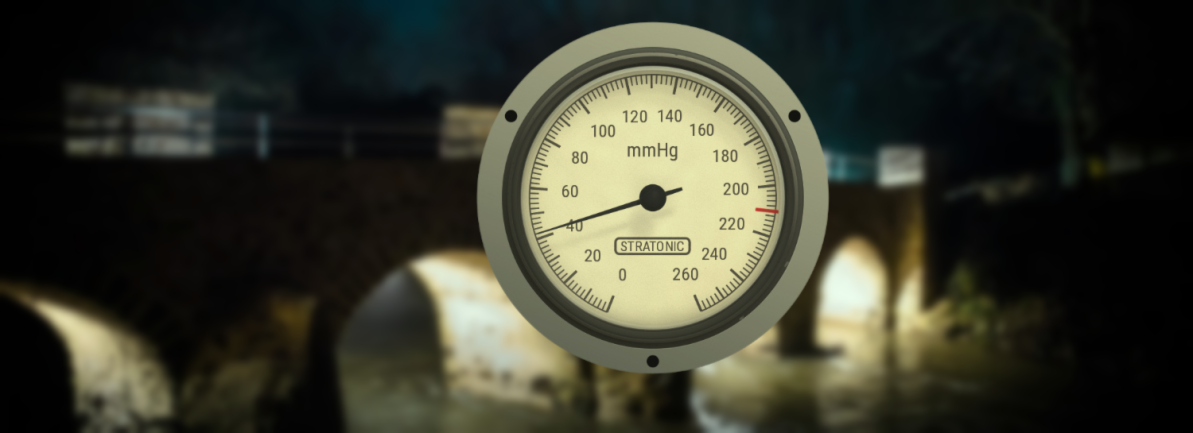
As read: 42; mmHg
